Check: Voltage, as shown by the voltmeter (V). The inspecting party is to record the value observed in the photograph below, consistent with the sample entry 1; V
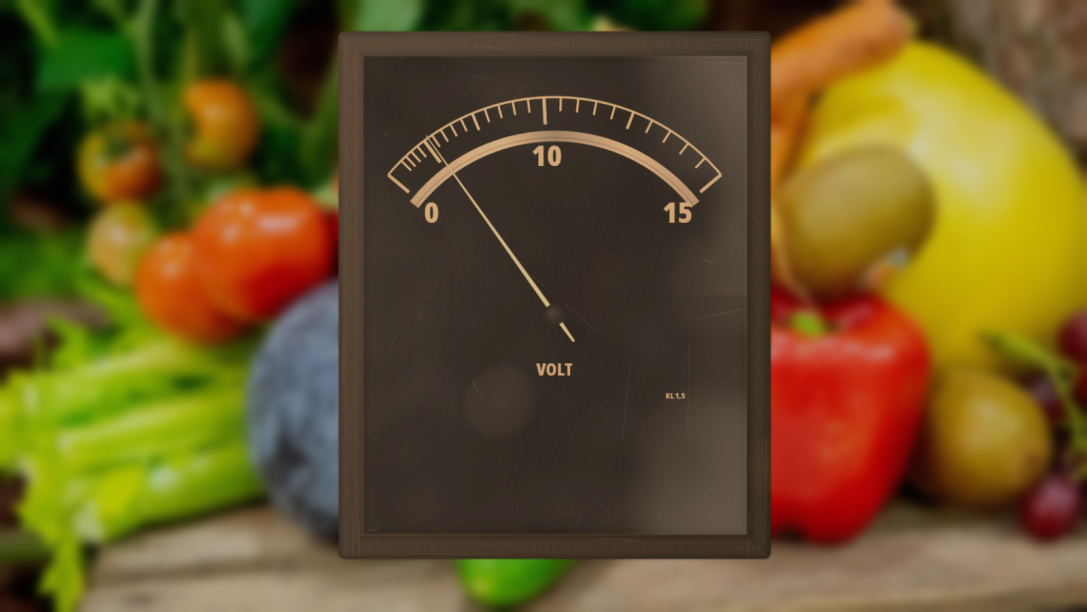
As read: 5.25; V
